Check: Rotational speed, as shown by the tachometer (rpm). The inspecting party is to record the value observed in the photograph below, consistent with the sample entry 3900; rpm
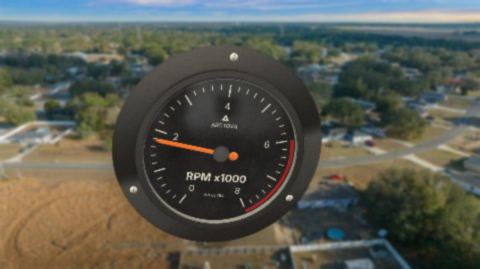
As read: 1800; rpm
